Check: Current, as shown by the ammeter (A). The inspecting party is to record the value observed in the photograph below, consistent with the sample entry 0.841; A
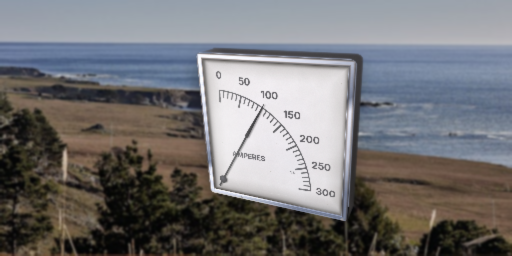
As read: 100; A
